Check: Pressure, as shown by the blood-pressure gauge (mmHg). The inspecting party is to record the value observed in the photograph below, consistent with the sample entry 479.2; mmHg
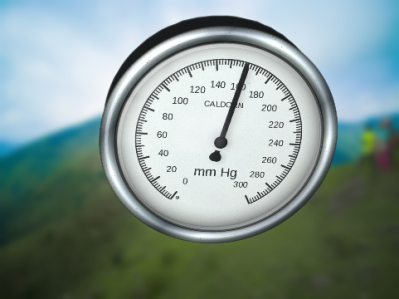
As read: 160; mmHg
